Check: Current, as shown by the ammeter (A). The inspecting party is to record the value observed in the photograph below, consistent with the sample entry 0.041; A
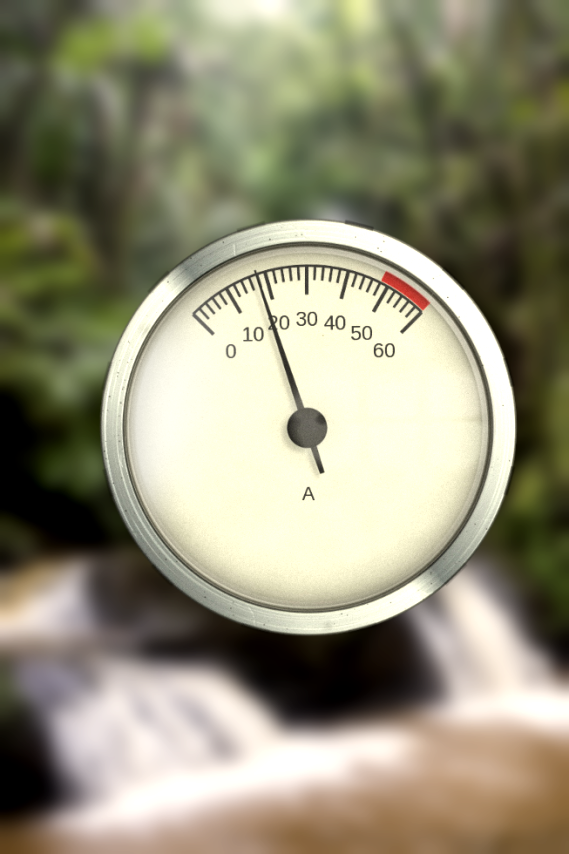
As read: 18; A
